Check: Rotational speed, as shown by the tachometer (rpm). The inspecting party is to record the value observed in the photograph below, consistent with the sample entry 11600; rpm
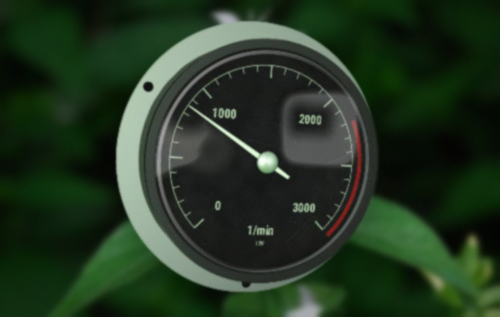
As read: 850; rpm
